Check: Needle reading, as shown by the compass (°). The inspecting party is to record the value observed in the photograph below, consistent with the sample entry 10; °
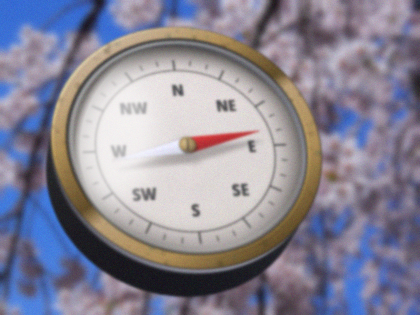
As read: 80; °
